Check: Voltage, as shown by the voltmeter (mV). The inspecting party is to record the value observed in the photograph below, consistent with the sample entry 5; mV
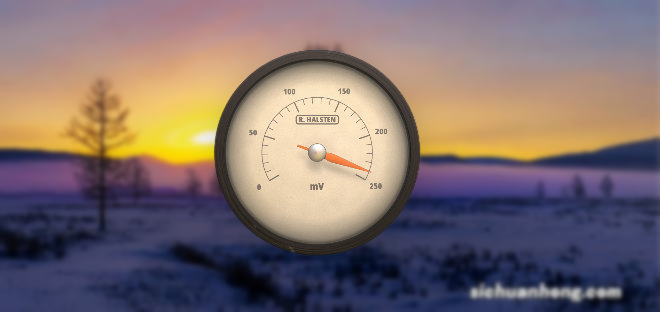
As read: 240; mV
